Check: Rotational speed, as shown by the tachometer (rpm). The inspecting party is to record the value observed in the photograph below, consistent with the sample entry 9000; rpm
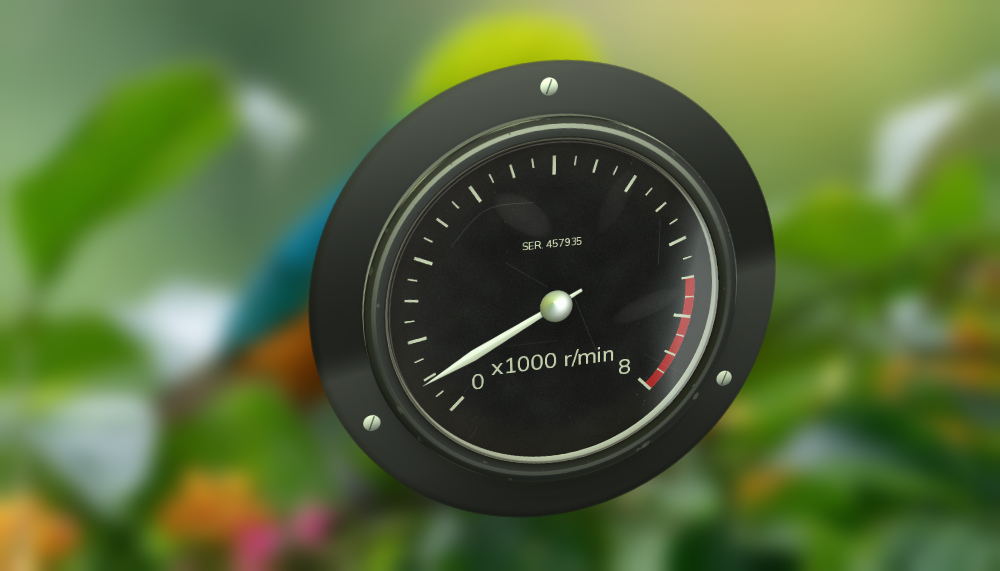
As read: 500; rpm
